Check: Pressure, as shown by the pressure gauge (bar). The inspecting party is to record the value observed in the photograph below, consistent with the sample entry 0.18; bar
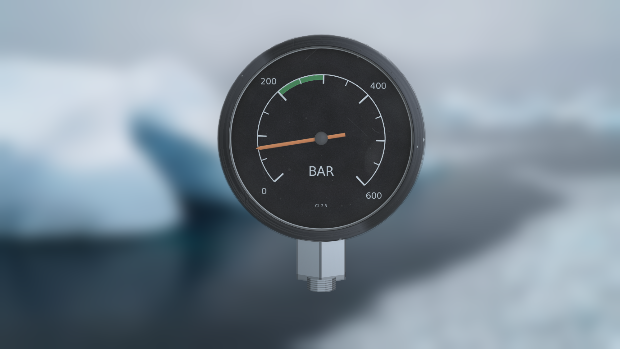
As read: 75; bar
